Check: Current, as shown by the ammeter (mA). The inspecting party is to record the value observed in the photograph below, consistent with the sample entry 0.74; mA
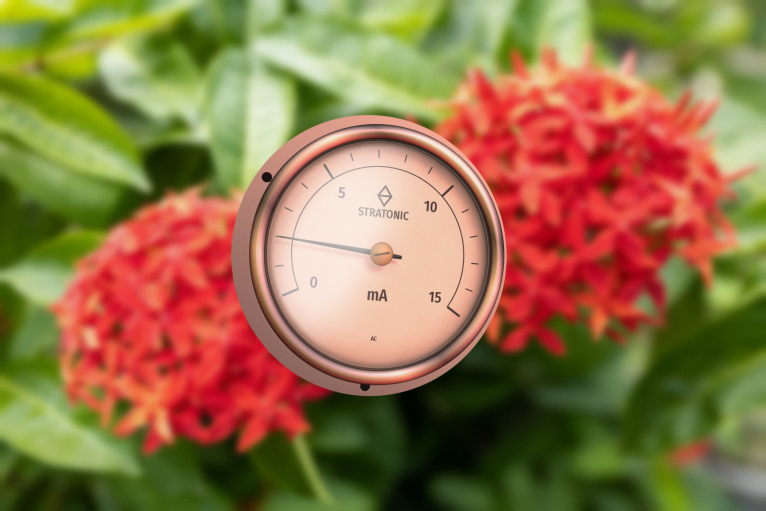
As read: 2; mA
